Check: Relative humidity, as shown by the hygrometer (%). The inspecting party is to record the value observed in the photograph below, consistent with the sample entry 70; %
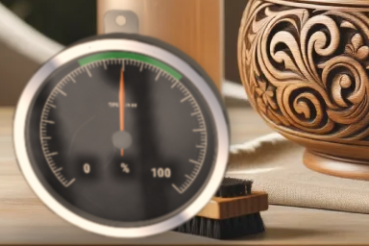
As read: 50; %
